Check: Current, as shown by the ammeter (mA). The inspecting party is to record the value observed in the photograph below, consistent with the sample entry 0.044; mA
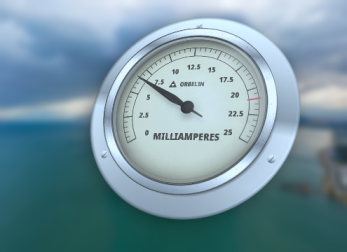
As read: 6.5; mA
